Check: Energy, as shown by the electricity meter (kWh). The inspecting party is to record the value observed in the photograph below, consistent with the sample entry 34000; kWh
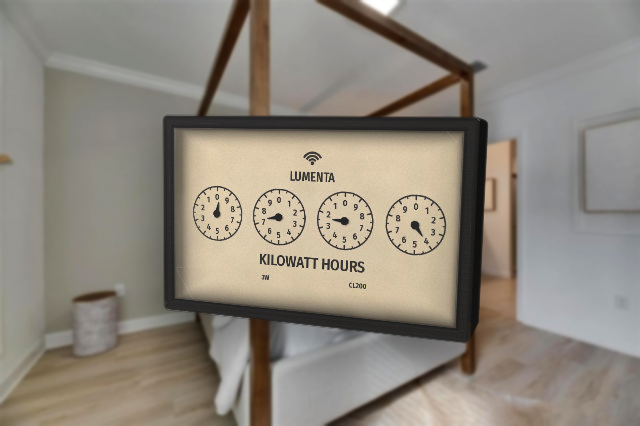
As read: 9724; kWh
